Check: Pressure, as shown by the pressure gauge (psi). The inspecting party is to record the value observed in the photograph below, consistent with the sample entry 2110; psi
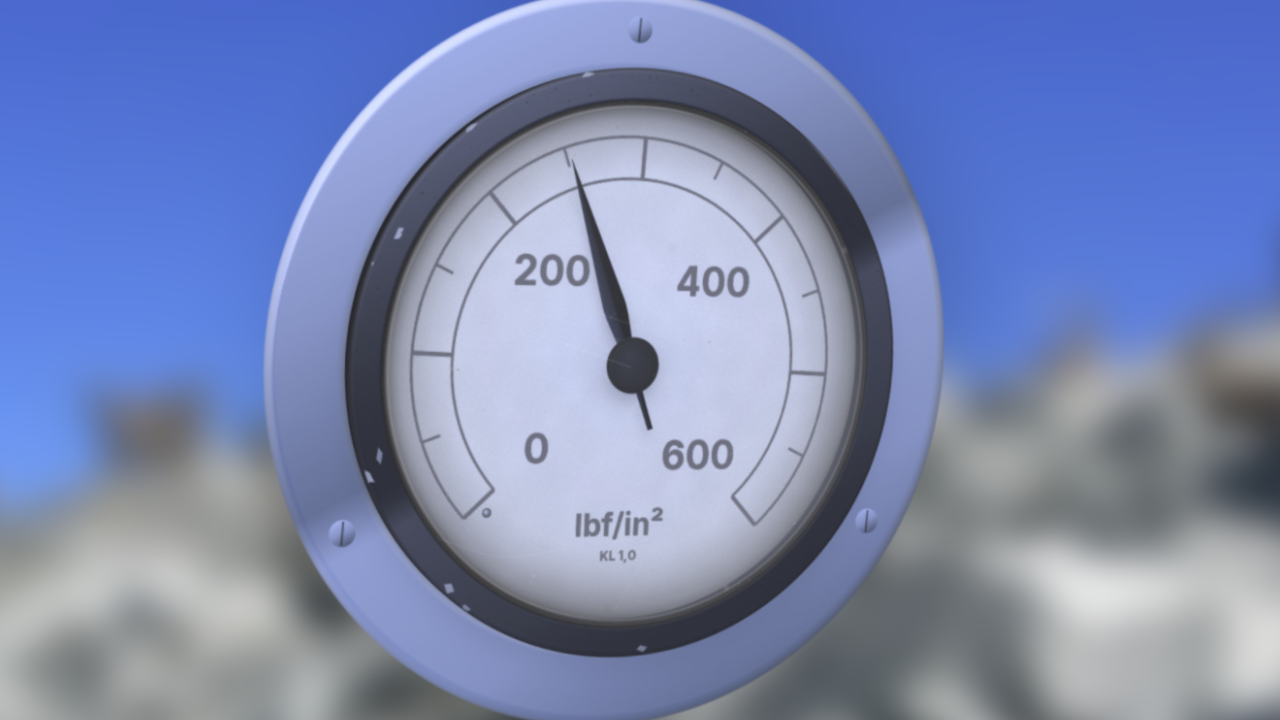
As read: 250; psi
